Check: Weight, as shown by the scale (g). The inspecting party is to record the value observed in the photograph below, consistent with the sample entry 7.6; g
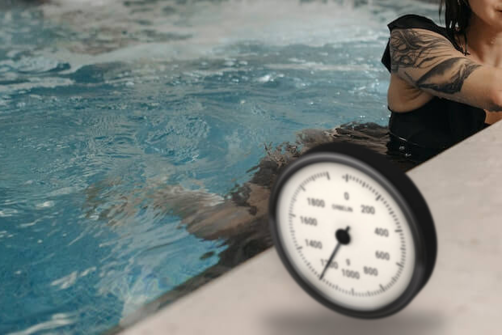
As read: 1200; g
